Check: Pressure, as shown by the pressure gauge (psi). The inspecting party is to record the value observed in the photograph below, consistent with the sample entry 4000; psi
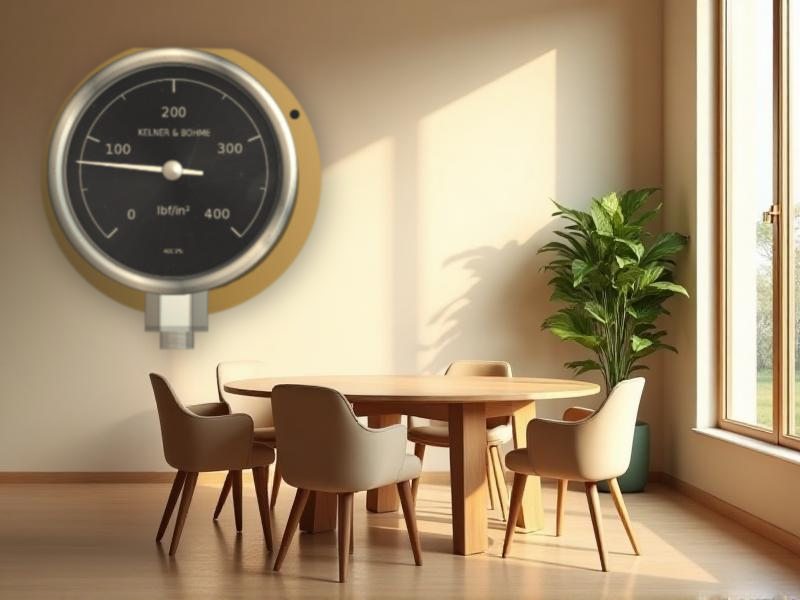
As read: 75; psi
